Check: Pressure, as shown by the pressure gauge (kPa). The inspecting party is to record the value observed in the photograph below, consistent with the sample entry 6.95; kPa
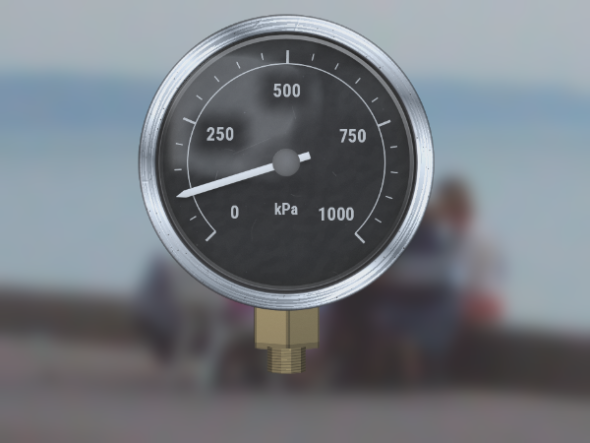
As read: 100; kPa
